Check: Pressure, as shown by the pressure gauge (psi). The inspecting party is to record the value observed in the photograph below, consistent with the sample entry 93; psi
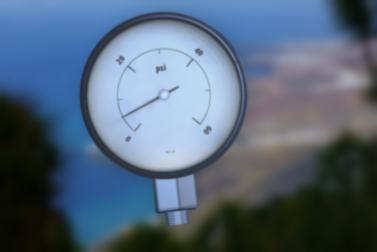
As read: 5; psi
